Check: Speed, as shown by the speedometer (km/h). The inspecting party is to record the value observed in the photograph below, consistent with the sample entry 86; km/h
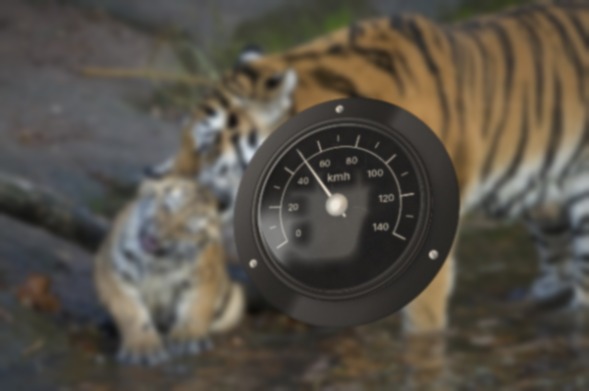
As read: 50; km/h
